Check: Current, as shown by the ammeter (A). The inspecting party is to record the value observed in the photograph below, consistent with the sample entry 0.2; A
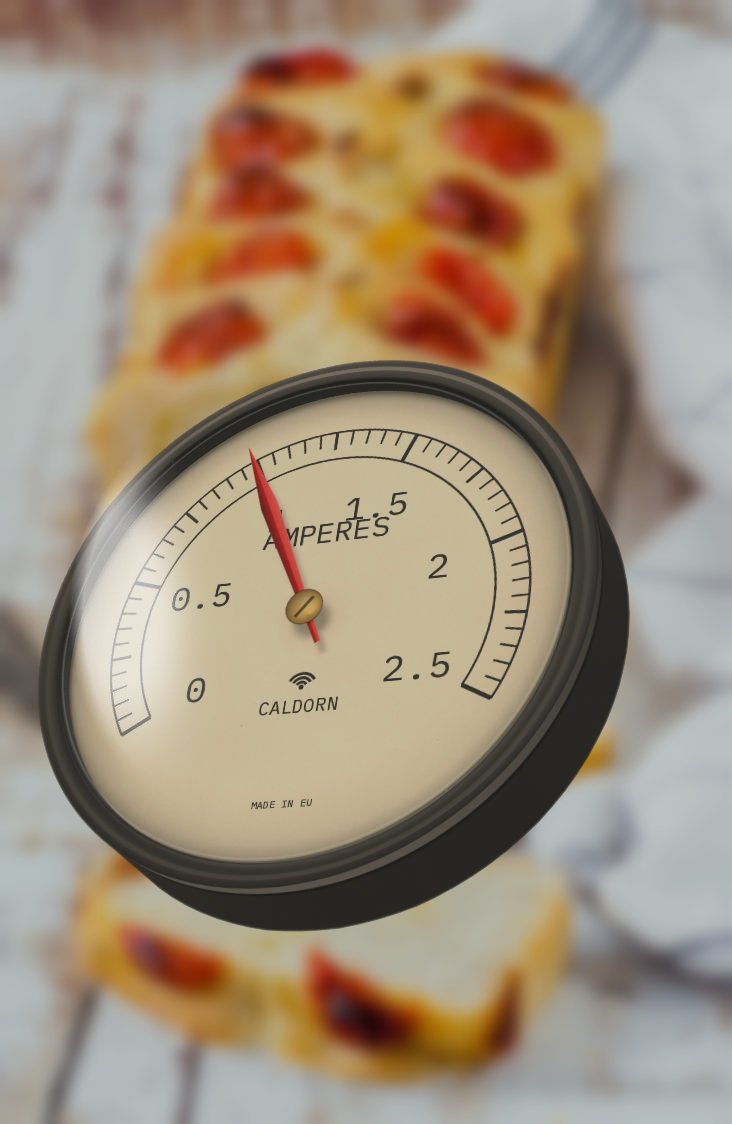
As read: 1; A
